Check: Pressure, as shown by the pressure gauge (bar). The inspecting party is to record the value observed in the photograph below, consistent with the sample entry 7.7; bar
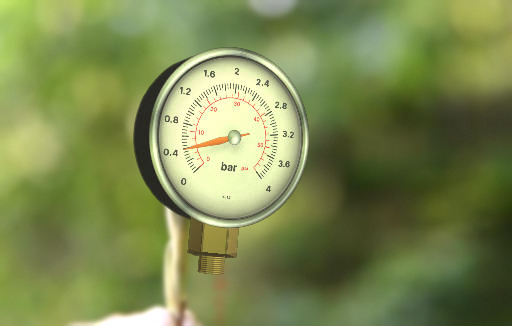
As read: 0.4; bar
